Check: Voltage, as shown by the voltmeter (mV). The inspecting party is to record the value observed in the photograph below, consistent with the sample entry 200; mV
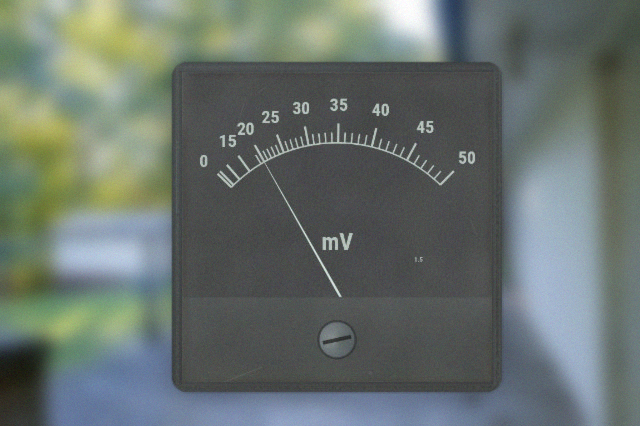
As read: 20; mV
